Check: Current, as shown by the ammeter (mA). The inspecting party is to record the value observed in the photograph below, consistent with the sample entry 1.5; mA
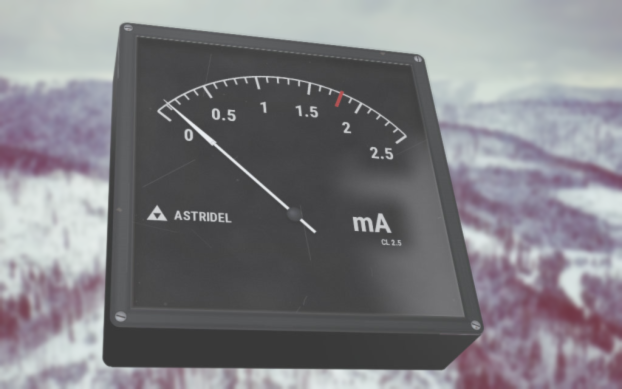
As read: 0.1; mA
